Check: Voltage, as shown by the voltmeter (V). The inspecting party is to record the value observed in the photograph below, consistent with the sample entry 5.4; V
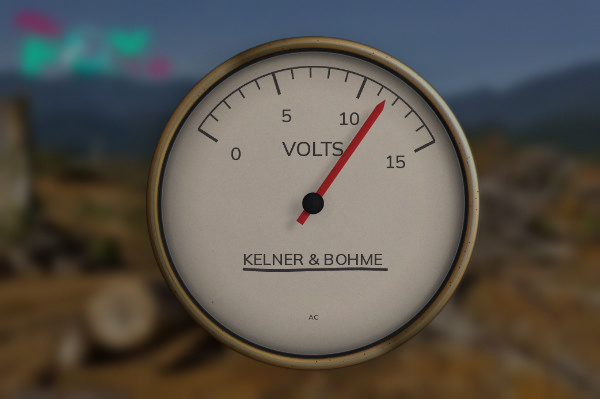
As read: 11.5; V
